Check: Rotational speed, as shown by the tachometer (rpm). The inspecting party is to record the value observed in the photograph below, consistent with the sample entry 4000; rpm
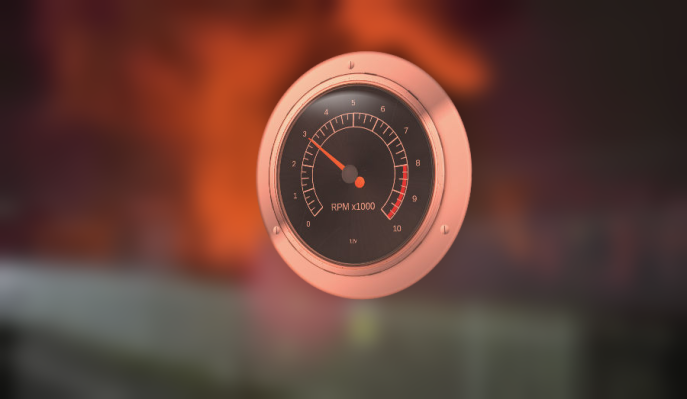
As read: 3000; rpm
